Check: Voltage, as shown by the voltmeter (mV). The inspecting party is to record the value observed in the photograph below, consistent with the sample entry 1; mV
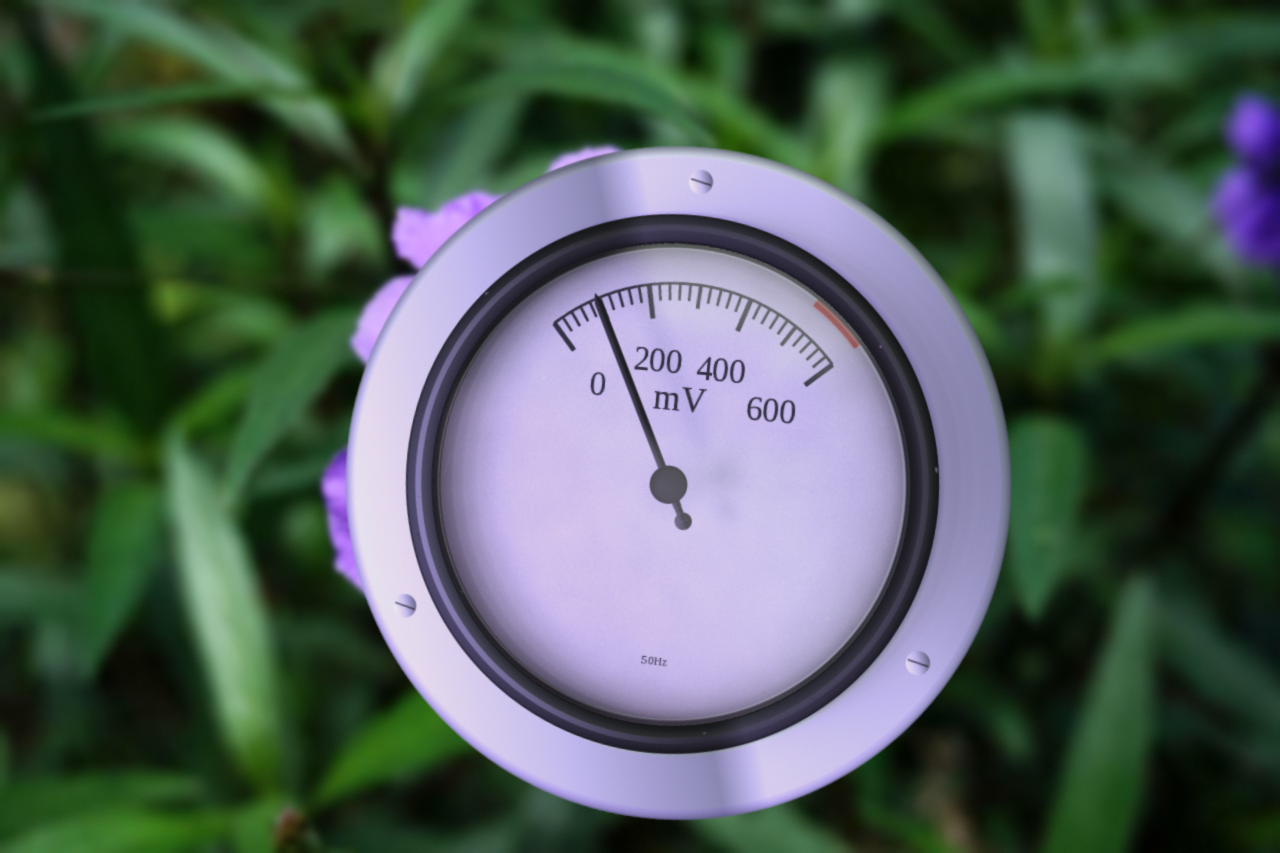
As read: 100; mV
